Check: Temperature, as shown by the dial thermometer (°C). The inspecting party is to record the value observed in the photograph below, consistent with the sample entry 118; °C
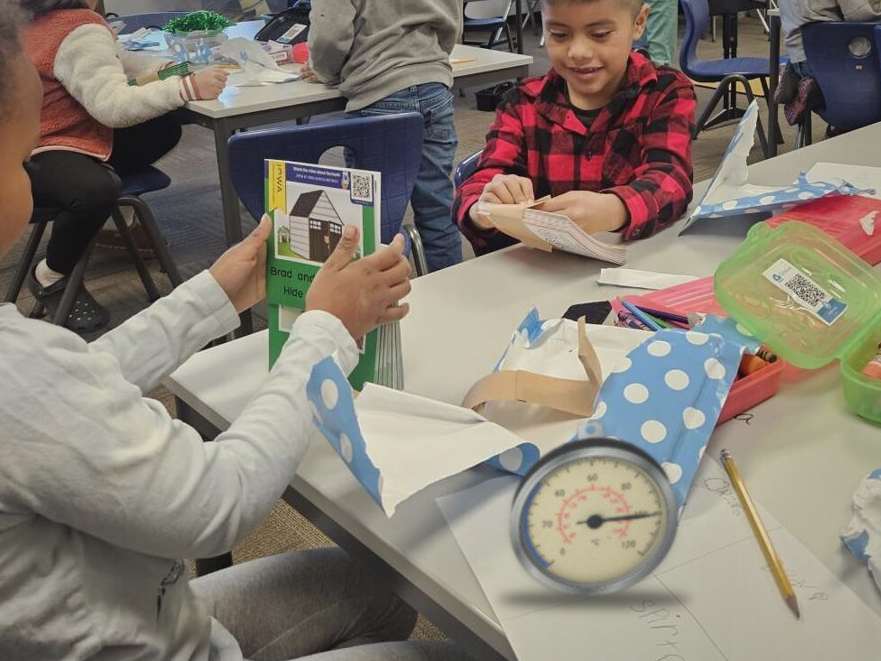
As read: 100; °C
